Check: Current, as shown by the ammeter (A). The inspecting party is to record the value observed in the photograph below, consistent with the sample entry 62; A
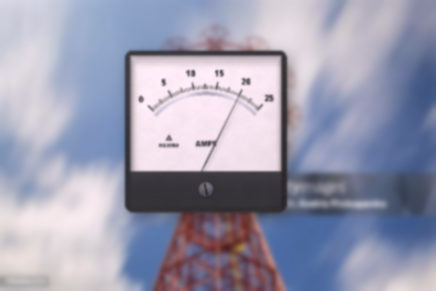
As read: 20; A
